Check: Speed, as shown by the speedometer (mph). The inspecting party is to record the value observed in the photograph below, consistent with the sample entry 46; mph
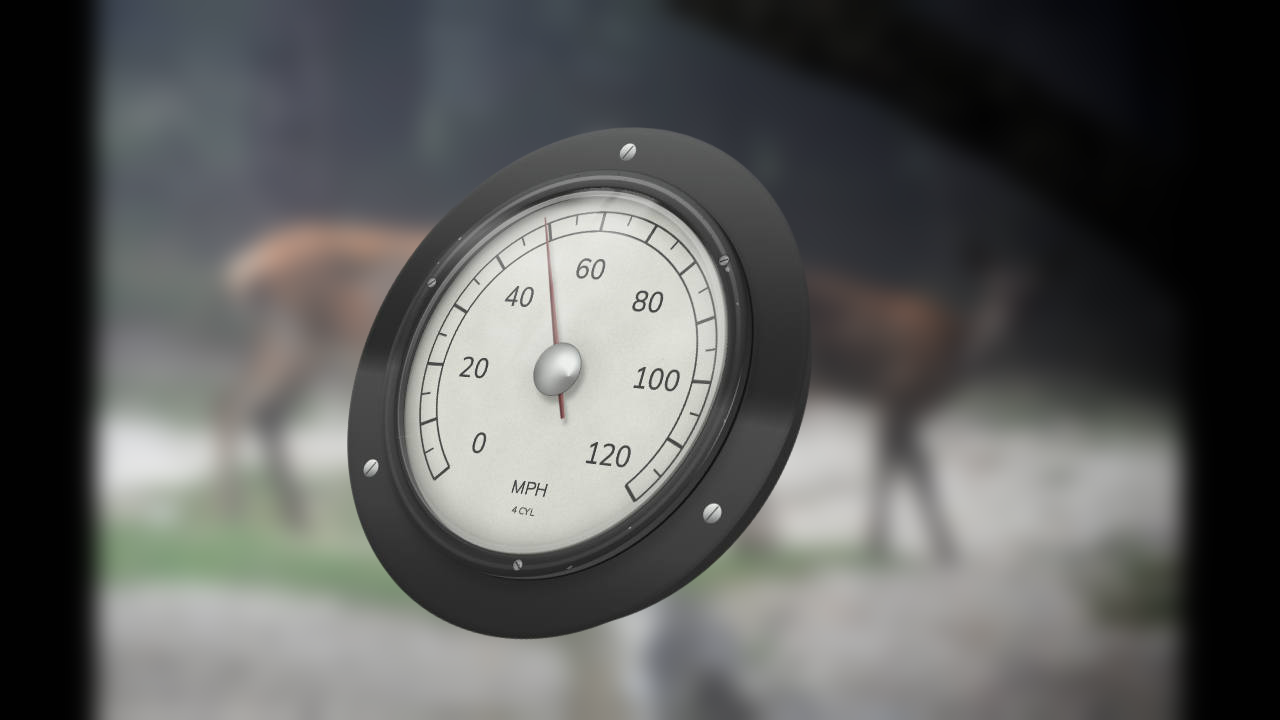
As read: 50; mph
